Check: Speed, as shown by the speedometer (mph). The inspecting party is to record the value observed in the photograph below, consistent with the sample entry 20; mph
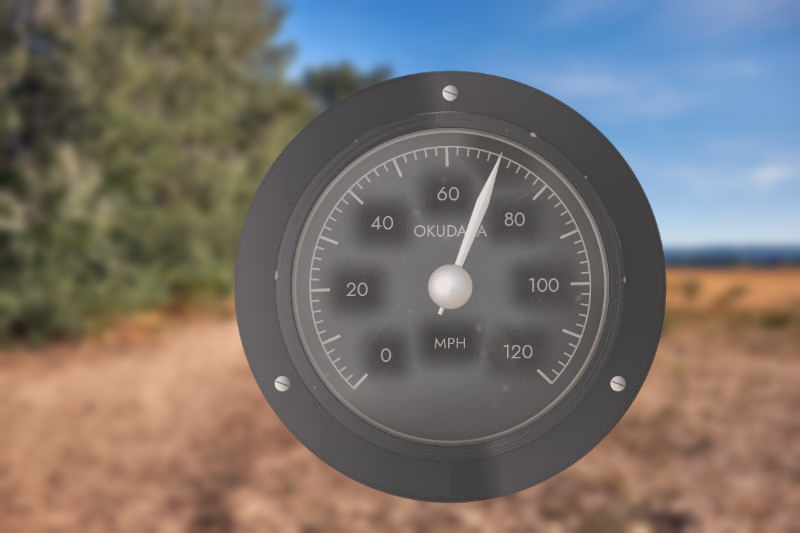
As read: 70; mph
